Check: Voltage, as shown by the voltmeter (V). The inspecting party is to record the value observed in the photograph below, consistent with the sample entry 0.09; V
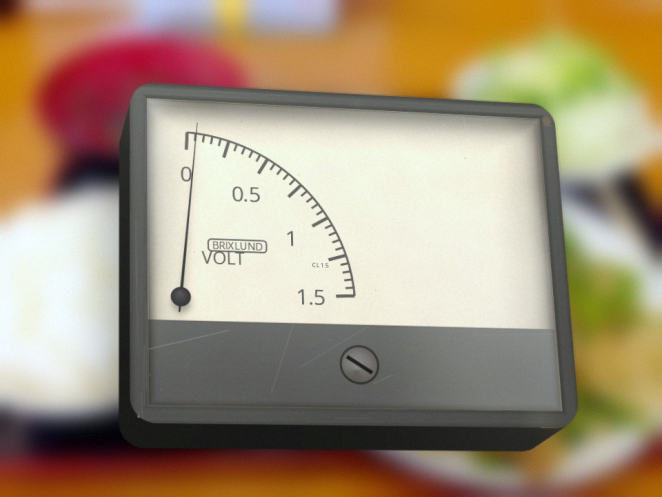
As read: 0.05; V
